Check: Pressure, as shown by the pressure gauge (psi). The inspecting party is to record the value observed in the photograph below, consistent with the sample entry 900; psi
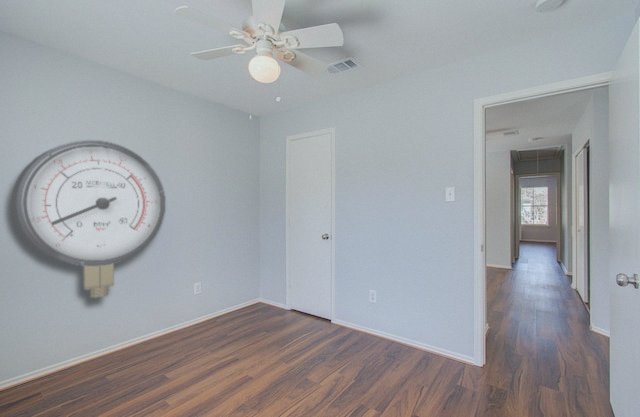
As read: 5; psi
